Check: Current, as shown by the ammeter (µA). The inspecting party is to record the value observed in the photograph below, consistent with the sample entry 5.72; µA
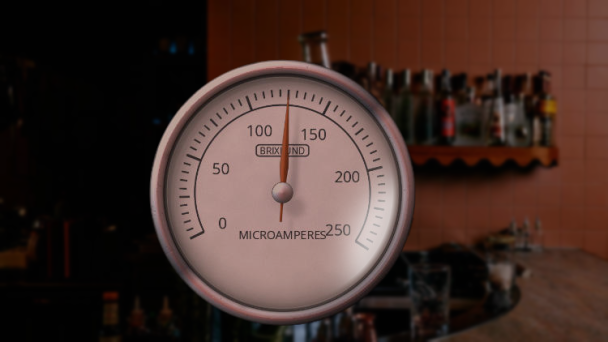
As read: 125; µA
